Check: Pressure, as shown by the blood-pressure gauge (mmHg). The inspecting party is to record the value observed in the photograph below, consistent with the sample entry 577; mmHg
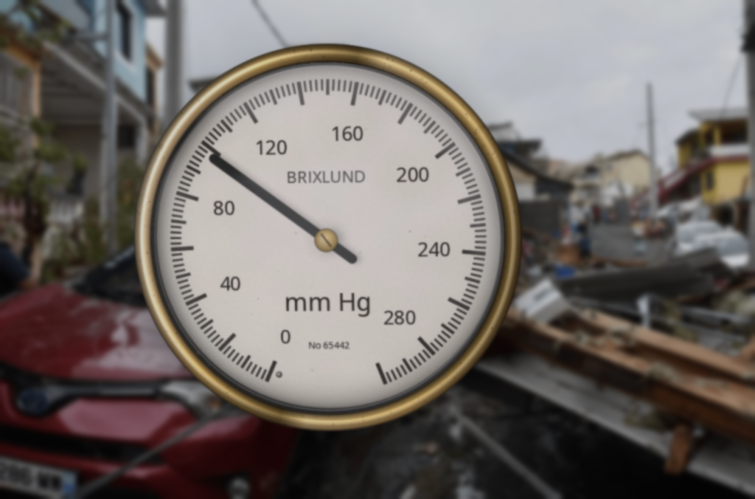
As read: 98; mmHg
